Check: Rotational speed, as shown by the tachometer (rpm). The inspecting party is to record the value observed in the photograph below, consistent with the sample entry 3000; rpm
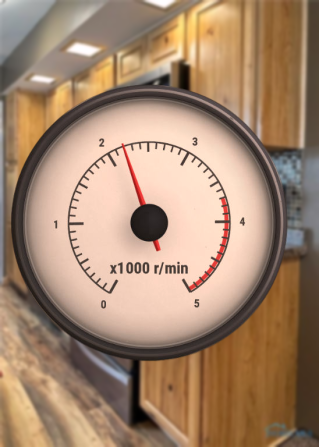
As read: 2200; rpm
